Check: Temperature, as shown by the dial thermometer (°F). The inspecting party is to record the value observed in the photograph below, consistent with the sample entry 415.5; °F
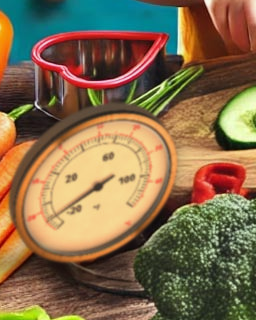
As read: -10; °F
